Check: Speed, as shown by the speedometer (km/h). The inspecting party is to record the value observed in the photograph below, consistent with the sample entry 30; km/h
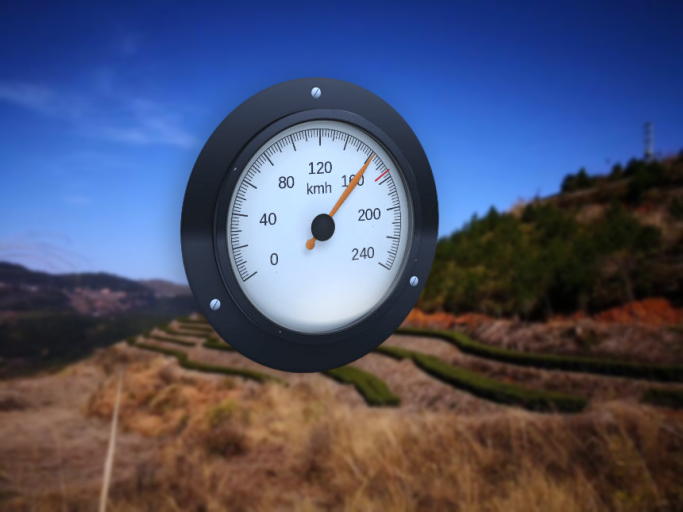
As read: 160; km/h
